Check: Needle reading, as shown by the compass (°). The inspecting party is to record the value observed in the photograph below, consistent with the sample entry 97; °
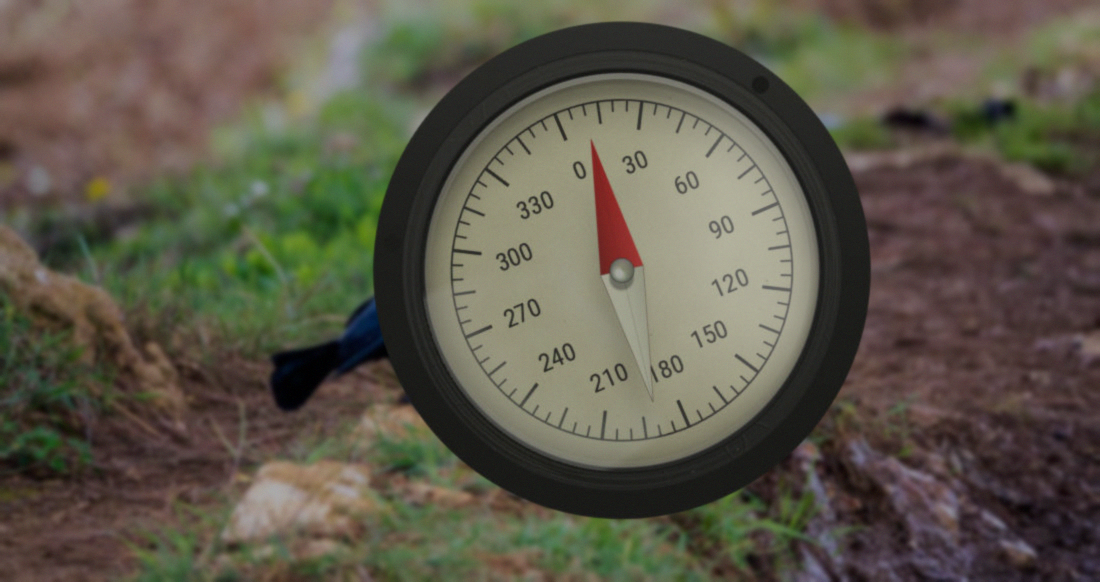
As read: 10; °
